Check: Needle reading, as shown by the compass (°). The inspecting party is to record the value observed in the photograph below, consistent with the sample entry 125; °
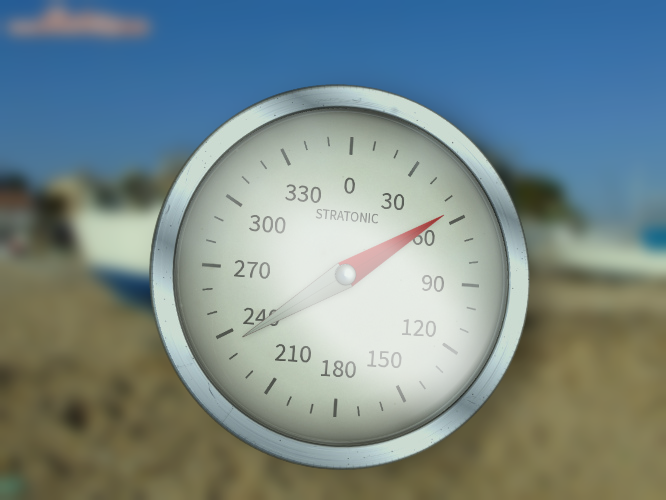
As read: 55; °
